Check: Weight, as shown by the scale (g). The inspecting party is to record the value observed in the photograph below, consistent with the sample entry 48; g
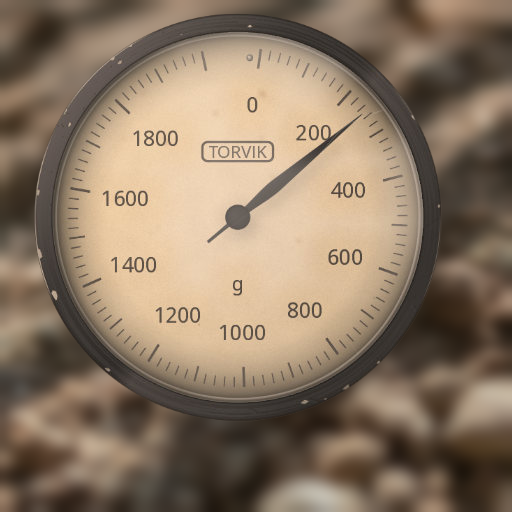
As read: 250; g
